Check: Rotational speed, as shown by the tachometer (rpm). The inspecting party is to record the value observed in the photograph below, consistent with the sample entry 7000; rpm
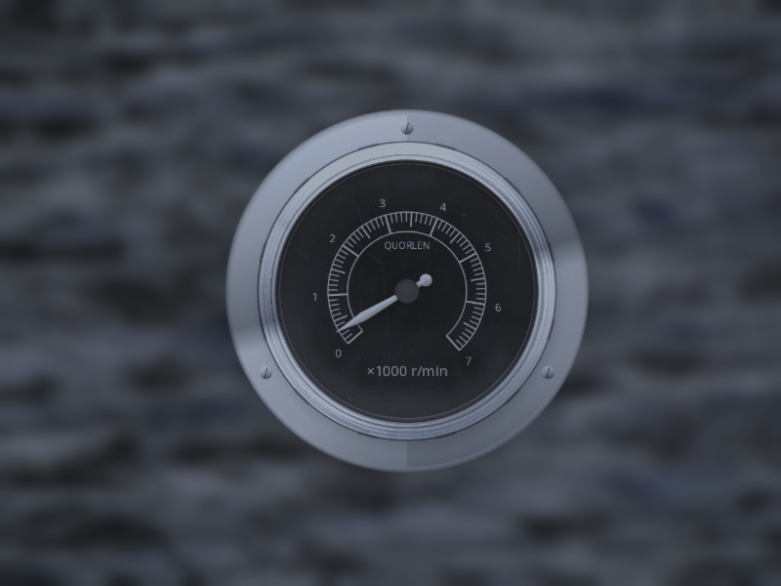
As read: 300; rpm
